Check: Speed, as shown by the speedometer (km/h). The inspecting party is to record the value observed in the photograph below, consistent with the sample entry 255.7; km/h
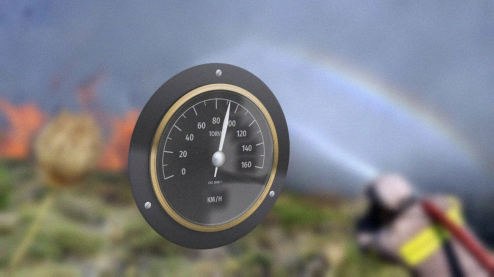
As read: 90; km/h
